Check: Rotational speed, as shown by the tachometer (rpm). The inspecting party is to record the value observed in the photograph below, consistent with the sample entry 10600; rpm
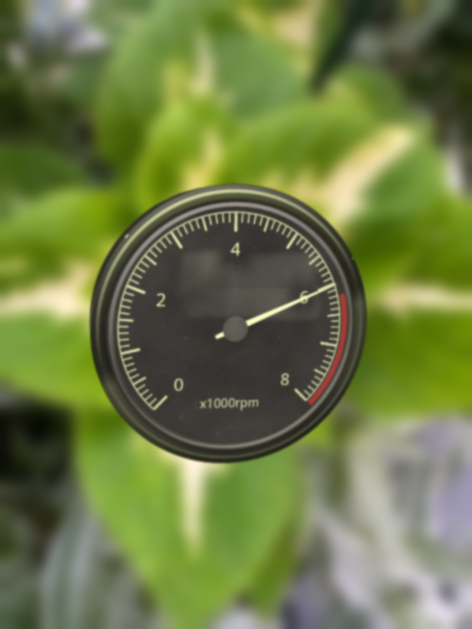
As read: 6000; rpm
